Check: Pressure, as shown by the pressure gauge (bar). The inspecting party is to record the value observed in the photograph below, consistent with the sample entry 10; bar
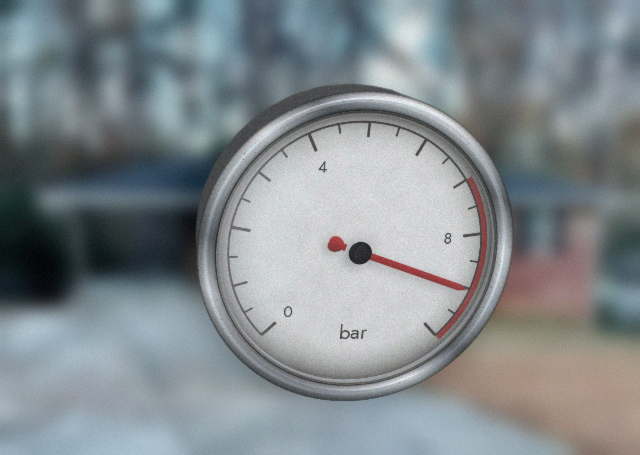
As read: 9; bar
